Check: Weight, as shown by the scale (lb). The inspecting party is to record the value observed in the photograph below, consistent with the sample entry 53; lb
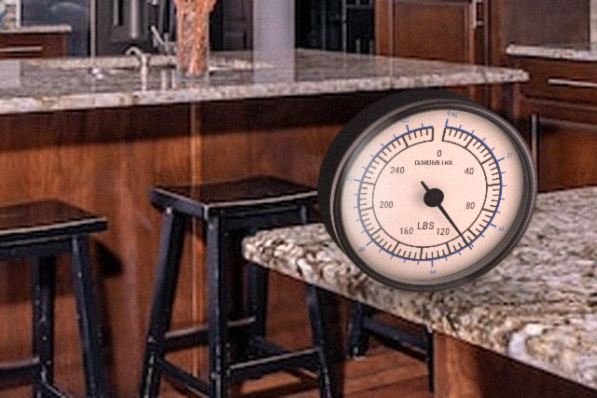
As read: 108; lb
